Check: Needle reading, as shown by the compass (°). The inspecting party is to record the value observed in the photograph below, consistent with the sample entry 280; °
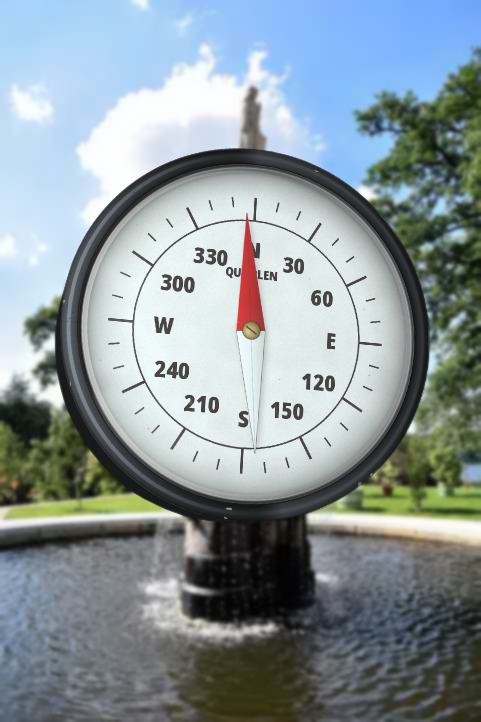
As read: 355; °
